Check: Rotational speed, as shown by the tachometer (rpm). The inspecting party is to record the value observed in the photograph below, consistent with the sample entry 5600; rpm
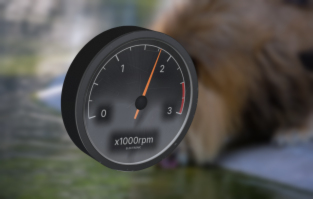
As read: 1750; rpm
